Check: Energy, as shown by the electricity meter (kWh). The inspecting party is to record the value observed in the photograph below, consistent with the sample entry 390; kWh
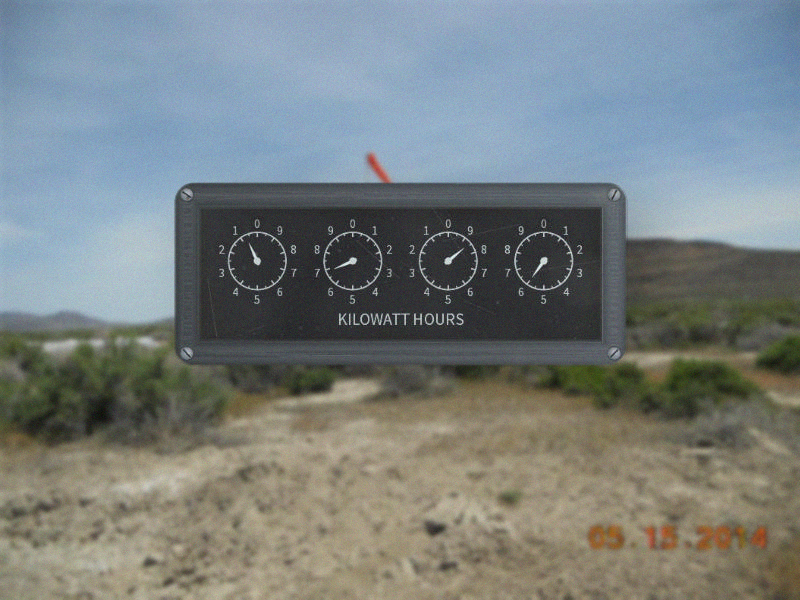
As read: 686; kWh
